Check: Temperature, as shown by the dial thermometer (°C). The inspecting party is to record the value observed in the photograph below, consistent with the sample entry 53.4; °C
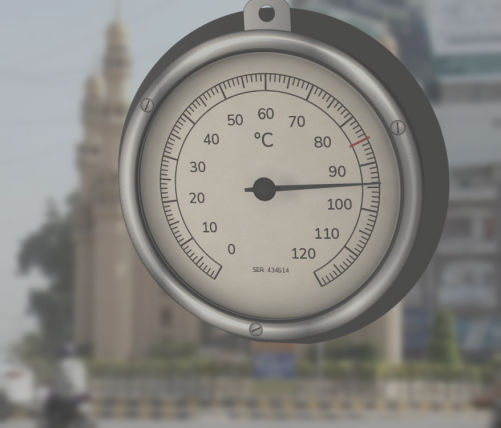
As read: 94; °C
